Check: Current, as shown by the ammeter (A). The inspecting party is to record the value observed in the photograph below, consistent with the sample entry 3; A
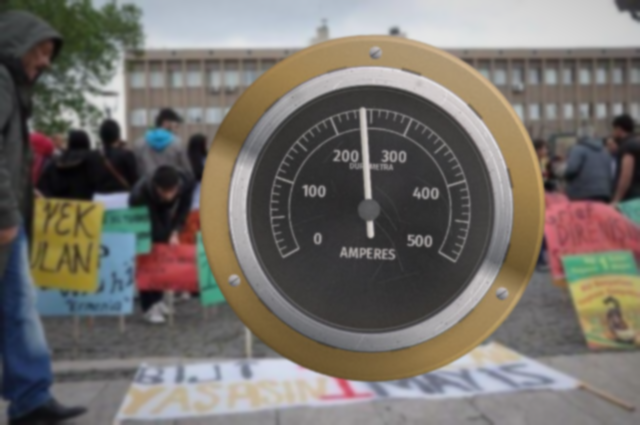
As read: 240; A
